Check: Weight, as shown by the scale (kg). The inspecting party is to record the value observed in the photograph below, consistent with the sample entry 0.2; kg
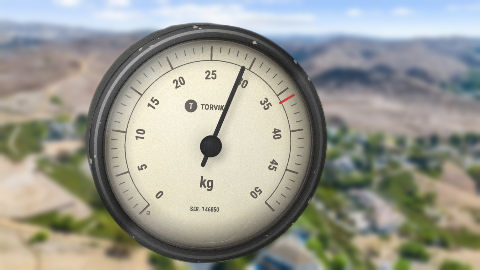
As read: 29; kg
